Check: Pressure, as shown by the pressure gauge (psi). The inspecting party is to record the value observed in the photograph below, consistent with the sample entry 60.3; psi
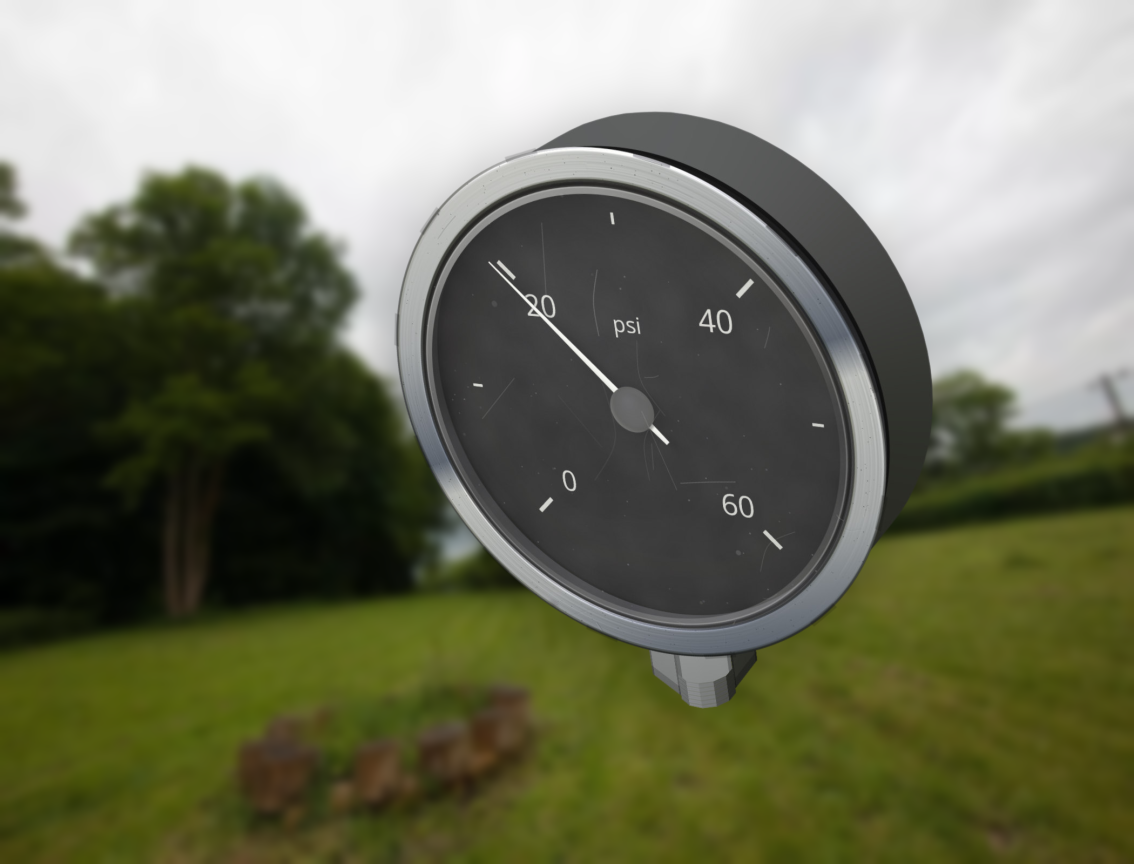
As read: 20; psi
